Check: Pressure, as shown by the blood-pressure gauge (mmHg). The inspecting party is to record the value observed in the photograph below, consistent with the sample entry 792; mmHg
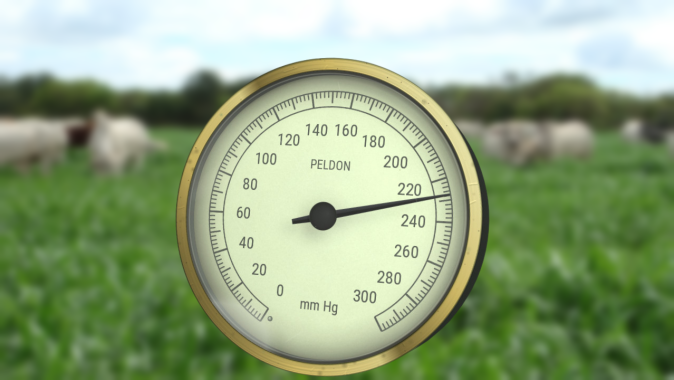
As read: 228; mmHg
